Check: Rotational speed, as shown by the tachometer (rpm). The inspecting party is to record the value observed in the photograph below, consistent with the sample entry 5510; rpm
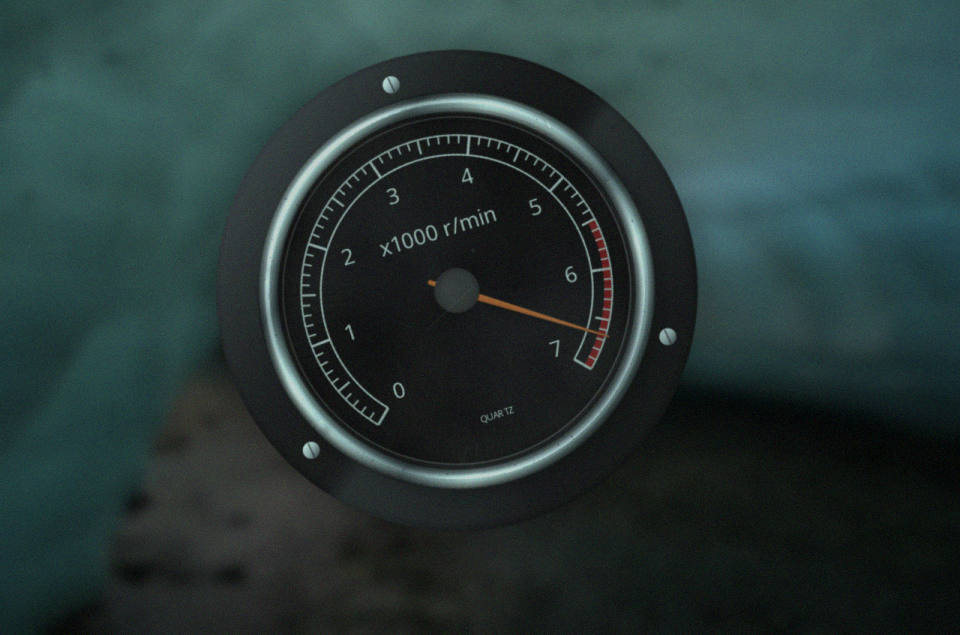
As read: 6650; rpm
